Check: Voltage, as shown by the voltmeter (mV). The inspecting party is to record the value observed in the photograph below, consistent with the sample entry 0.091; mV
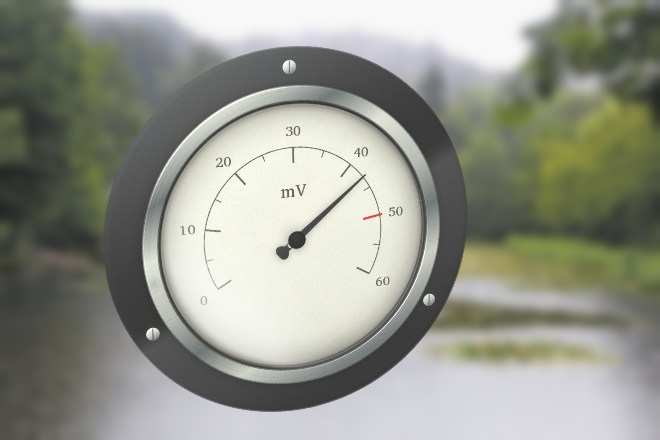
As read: 42.5; mV
